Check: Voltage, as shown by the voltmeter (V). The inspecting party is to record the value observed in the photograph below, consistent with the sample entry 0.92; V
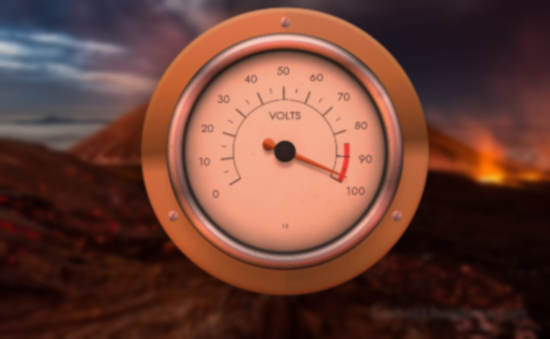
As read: 97.5; V
